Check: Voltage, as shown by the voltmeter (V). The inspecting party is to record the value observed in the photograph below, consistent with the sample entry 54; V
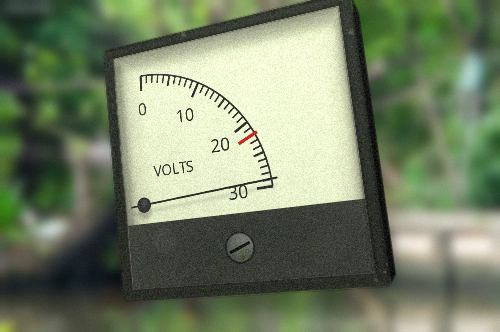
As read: 29; V
